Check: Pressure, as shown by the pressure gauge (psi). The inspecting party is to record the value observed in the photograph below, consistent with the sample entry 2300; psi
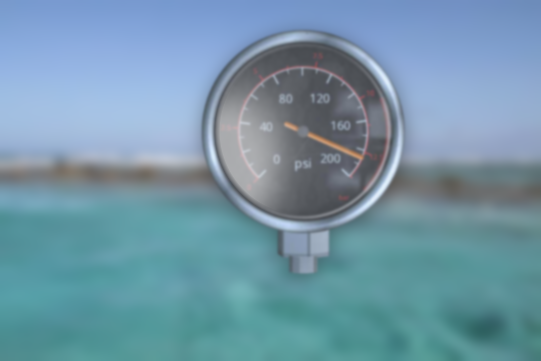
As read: 185; psi
